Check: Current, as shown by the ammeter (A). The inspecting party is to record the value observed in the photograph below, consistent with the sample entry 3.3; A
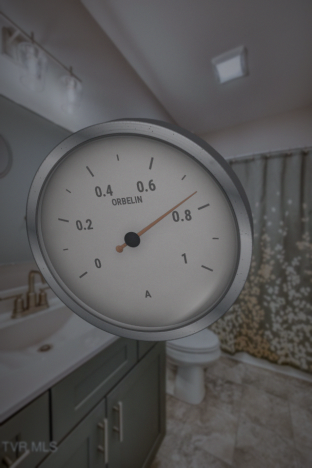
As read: 0.75; A
